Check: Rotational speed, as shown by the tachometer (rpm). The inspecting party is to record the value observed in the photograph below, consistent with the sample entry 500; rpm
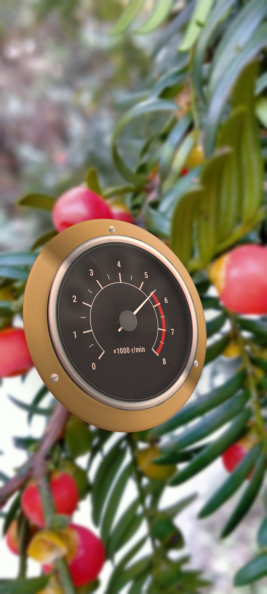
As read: 5500; rpm
